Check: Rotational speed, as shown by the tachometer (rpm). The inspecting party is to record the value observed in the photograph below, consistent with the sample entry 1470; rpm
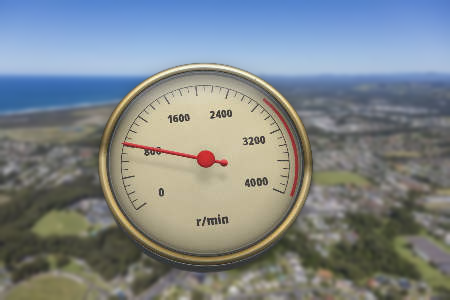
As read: 800; rpm
